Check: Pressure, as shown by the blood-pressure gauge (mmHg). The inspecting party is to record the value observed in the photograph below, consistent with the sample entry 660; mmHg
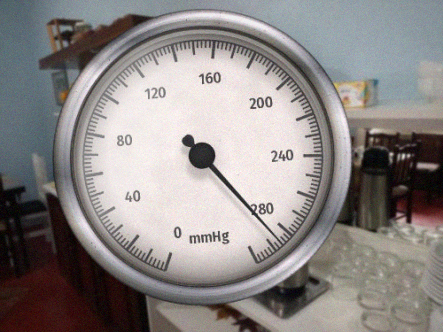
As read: 286; mmHg
